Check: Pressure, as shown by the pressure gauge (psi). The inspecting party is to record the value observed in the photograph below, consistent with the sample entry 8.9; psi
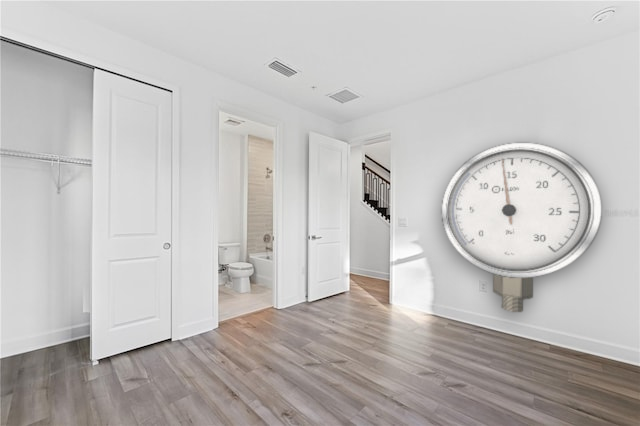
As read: 14; psi
